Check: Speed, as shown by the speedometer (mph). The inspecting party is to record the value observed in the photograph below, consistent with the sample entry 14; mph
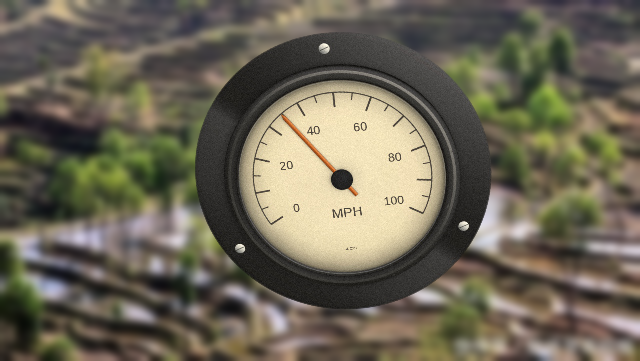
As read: 35; mph
